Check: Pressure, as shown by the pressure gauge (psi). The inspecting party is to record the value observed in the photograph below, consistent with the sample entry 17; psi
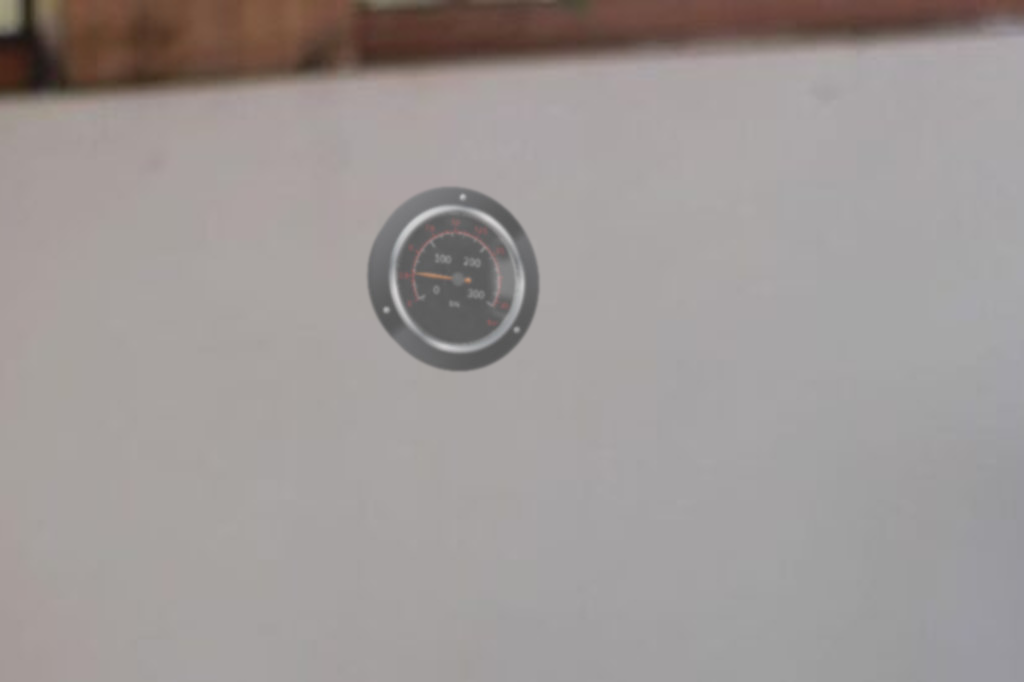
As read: 40; psi
